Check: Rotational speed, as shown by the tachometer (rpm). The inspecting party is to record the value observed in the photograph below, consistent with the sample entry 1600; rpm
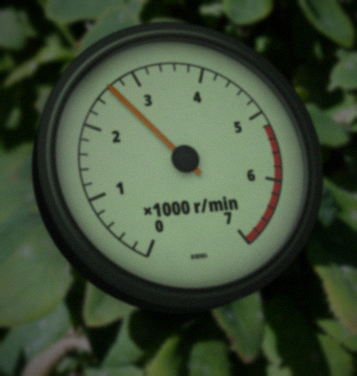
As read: 2600; rpm
